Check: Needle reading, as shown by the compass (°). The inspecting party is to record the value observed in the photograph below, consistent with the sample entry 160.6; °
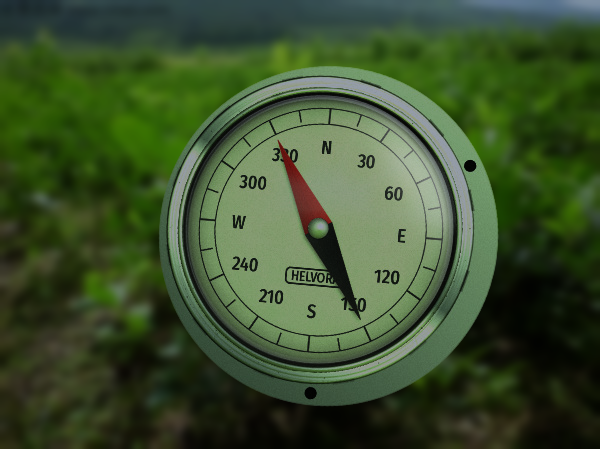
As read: 330; °
